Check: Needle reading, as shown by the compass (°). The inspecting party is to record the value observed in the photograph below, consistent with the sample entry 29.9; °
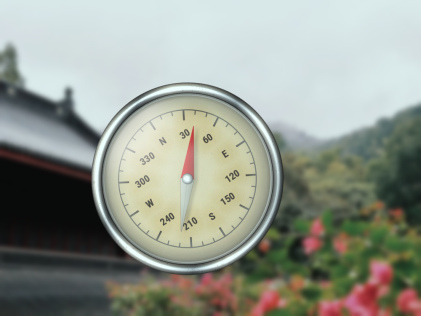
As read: 40; °
